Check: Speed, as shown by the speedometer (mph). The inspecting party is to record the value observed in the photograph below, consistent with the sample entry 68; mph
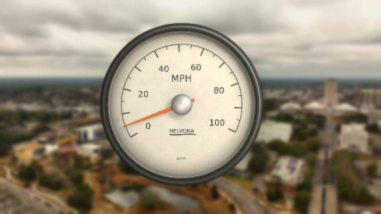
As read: 5; mph
